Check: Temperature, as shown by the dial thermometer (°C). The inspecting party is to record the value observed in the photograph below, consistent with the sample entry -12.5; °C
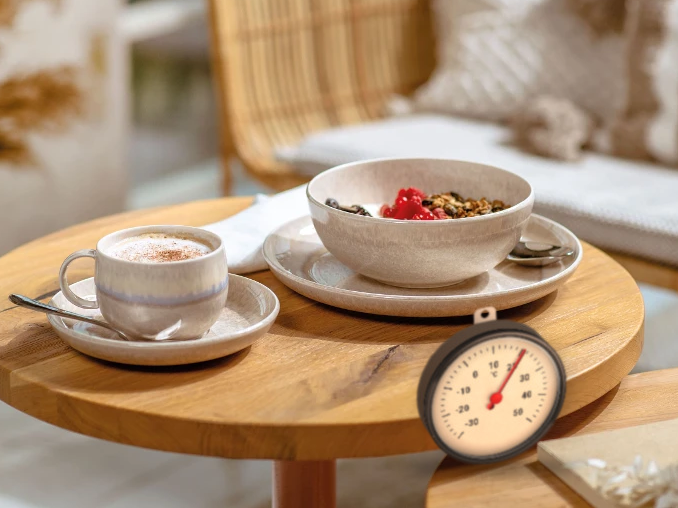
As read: 20; °C
